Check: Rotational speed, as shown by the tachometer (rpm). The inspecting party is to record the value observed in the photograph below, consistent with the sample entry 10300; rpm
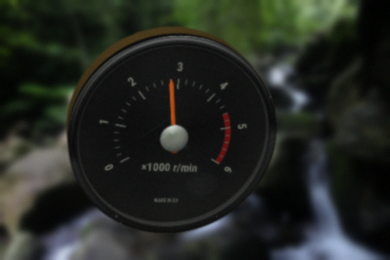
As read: 2800; rpm
